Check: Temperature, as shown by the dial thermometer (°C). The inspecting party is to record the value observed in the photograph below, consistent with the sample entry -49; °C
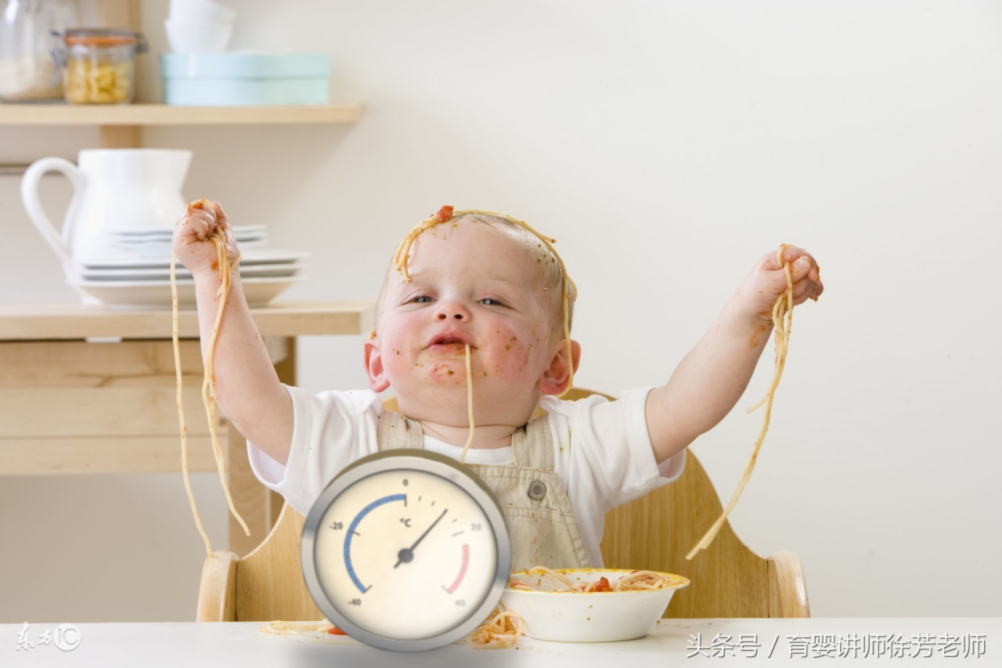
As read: 12; °C
